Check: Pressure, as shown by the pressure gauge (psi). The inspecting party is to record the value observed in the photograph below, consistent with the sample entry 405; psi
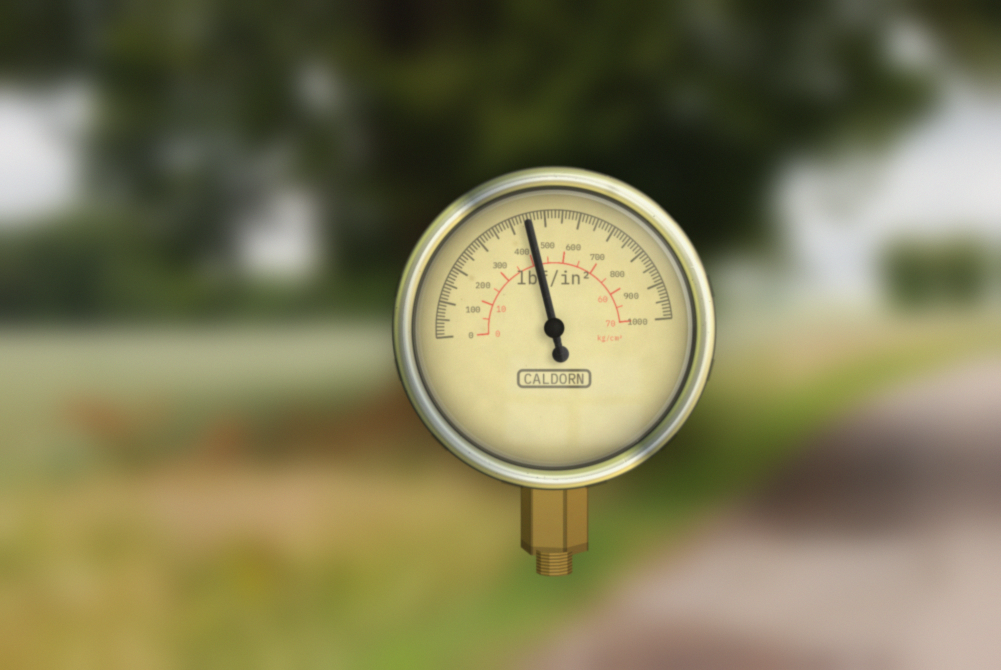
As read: 450; psi
